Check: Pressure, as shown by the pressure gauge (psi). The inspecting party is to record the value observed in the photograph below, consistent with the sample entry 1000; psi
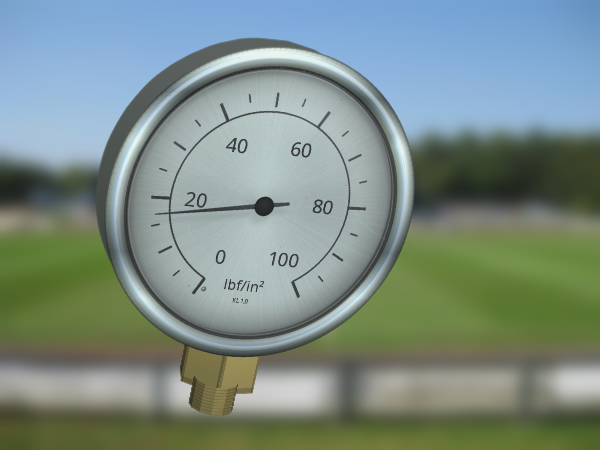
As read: 17.5; psi
